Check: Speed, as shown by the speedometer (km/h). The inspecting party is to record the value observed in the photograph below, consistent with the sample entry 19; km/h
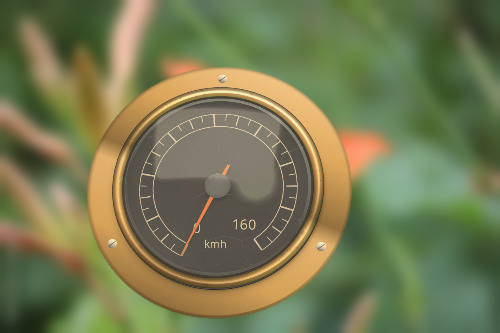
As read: 0; km/h
